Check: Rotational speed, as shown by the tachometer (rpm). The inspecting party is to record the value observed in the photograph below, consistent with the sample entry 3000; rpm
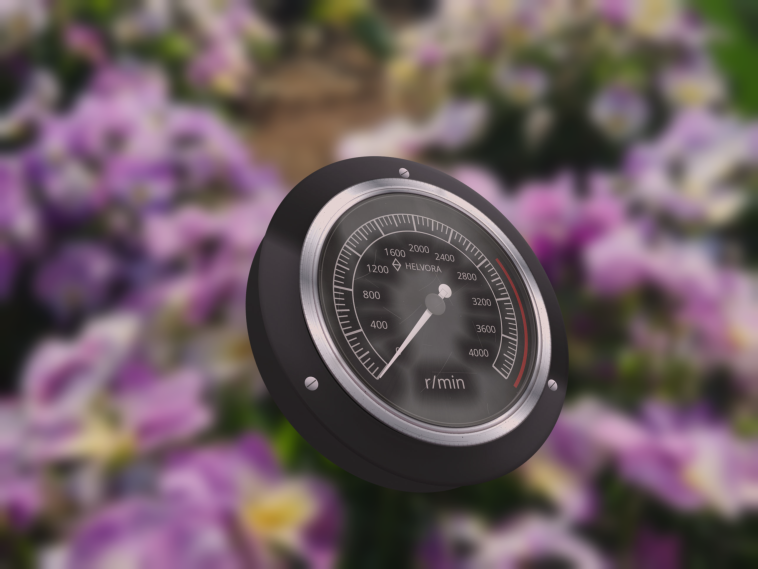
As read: 0; rpm
